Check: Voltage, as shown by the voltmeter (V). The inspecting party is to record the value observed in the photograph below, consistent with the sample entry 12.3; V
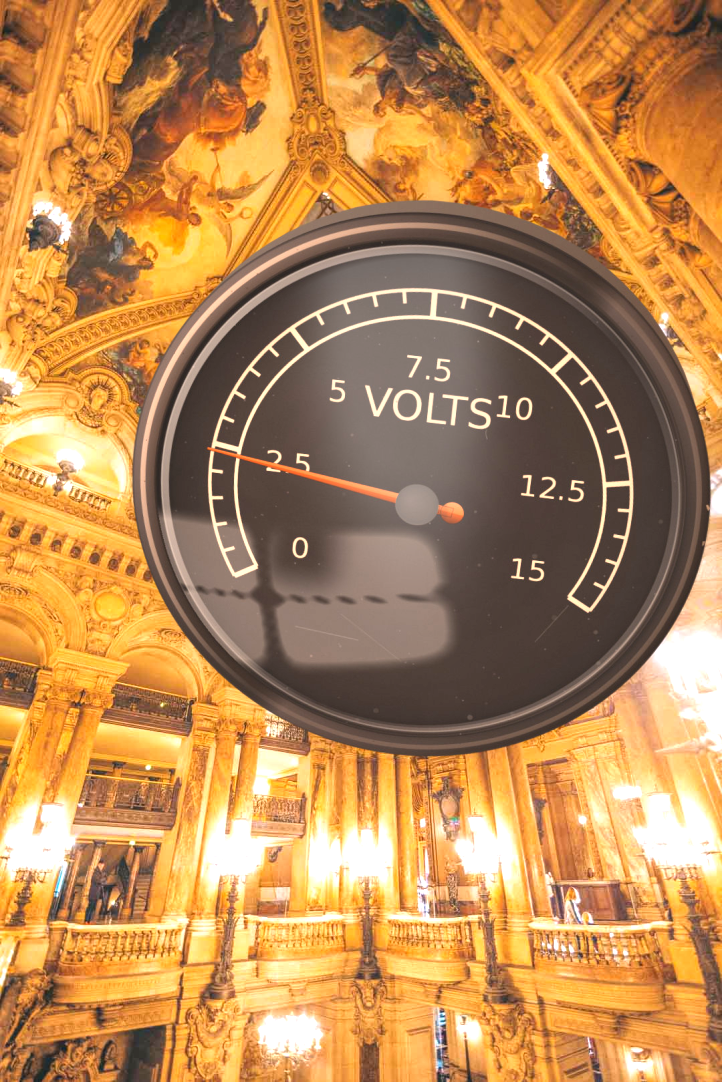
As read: 2.5; V
